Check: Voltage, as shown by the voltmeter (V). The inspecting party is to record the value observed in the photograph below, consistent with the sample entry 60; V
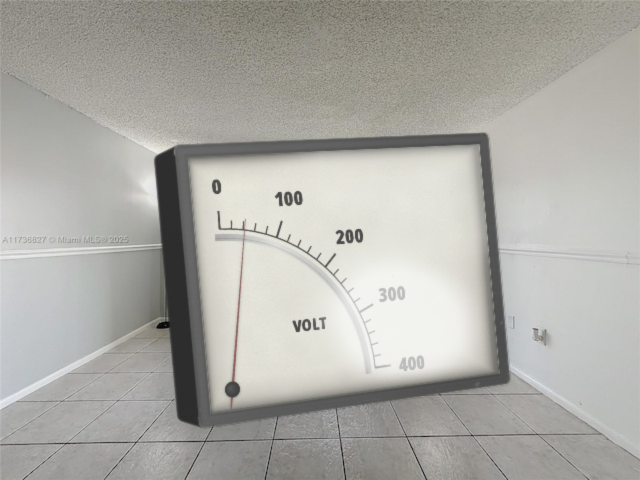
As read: 40; V
